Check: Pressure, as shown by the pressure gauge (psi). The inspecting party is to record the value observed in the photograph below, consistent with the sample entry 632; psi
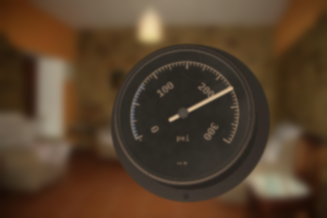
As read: 225; psi
